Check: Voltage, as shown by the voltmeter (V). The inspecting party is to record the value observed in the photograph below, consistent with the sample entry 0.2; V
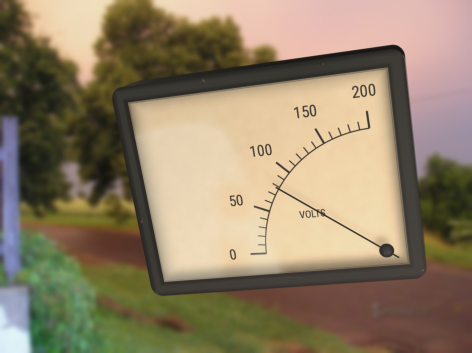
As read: 80; V
